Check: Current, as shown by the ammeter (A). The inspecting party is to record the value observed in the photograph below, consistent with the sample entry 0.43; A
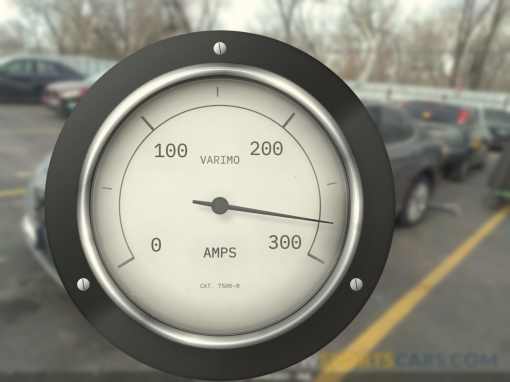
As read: 275; A
